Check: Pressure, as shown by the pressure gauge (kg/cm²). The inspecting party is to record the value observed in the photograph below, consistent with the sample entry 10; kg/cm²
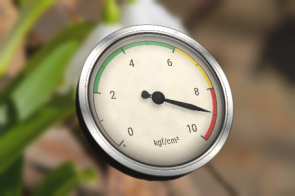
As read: 9; kg/cm²
